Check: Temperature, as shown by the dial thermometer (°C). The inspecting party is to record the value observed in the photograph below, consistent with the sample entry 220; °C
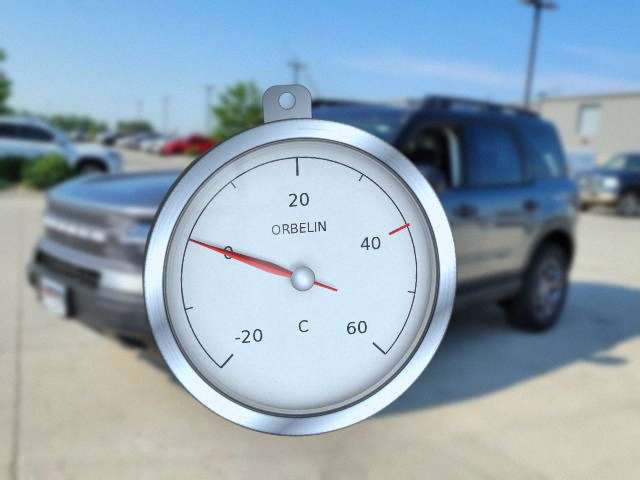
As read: 0; °C
